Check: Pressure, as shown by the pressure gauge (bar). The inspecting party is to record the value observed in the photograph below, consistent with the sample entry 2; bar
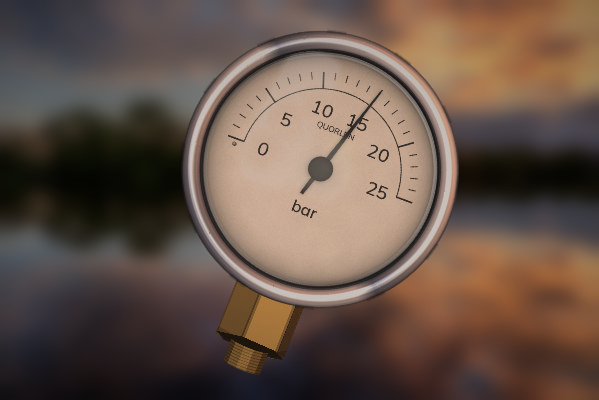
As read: 15; bar
